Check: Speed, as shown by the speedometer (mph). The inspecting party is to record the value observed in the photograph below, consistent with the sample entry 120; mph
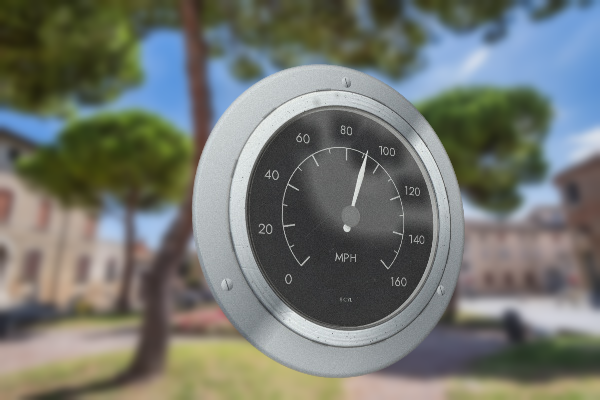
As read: 90; mph
